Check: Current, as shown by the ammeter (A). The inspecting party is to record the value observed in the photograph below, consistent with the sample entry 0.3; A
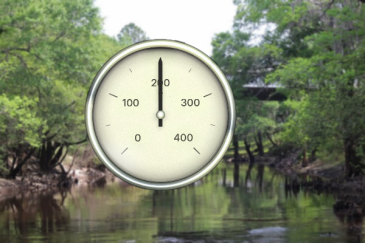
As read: 200; A
